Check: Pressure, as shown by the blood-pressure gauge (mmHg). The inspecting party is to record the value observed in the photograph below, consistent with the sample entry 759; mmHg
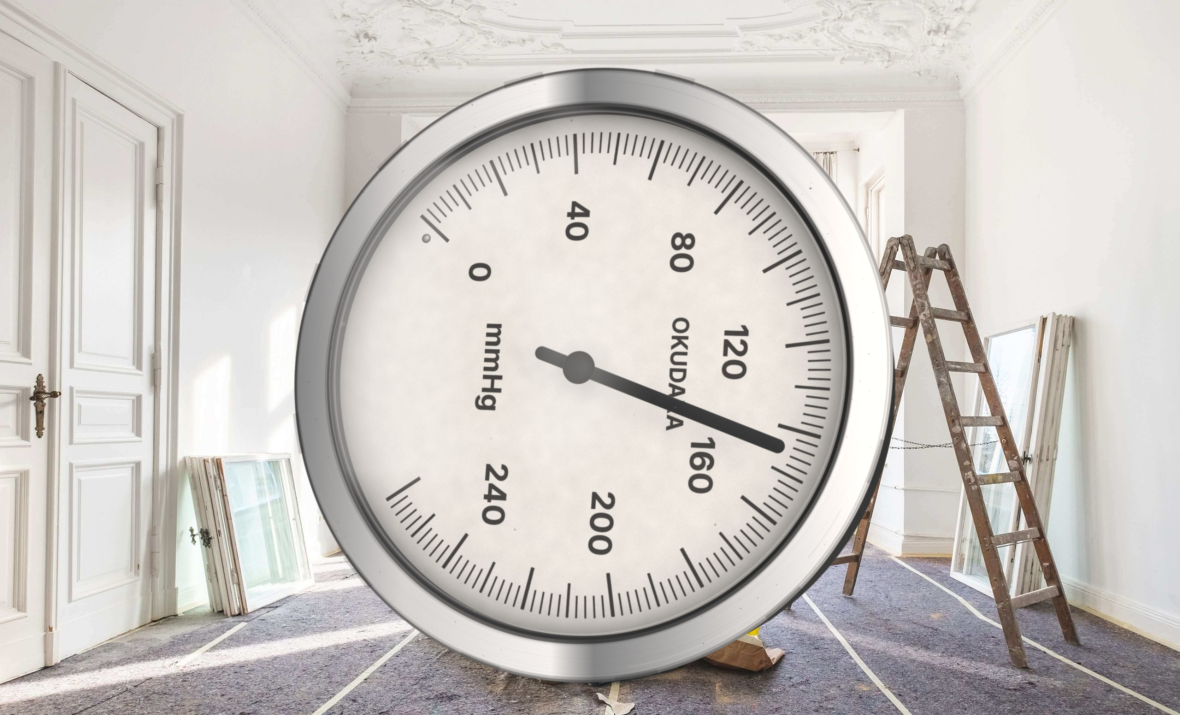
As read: 145; mmHg
